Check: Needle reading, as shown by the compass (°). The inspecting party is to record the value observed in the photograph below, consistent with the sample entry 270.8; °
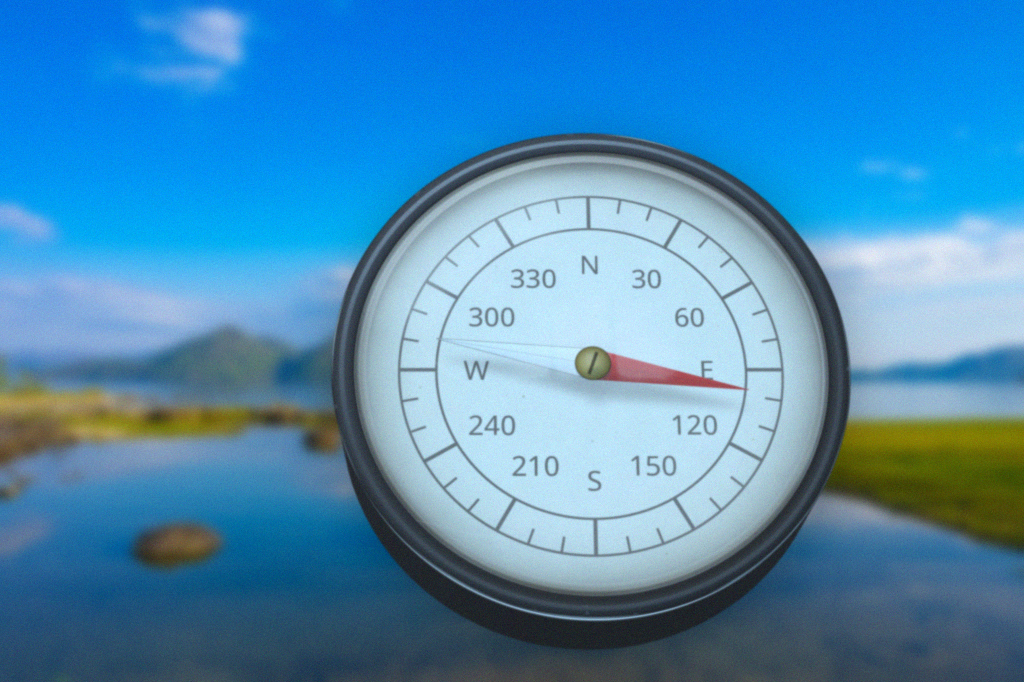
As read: 100; °
